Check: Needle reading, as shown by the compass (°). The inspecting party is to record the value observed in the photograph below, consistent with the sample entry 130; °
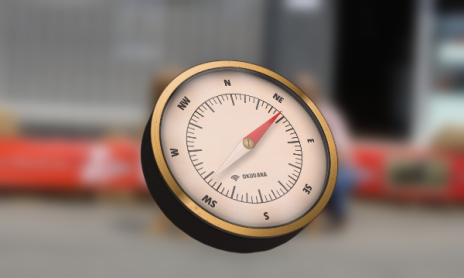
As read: 55; °
